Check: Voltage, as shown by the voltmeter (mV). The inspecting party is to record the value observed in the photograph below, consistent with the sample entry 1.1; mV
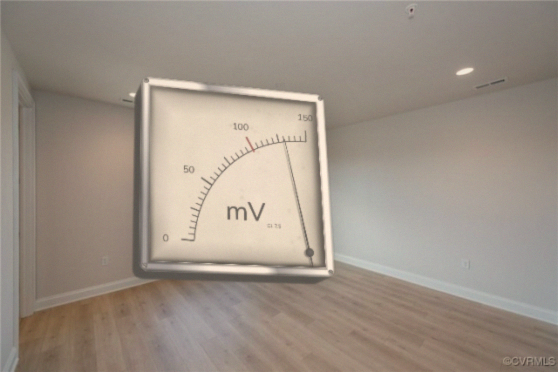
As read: 130; mV
